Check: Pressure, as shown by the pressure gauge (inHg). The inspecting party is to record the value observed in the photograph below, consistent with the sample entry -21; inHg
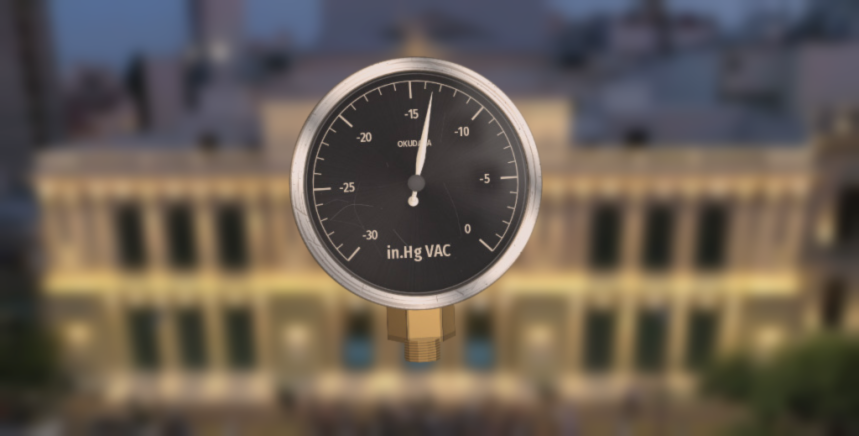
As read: -13.5; inHg
